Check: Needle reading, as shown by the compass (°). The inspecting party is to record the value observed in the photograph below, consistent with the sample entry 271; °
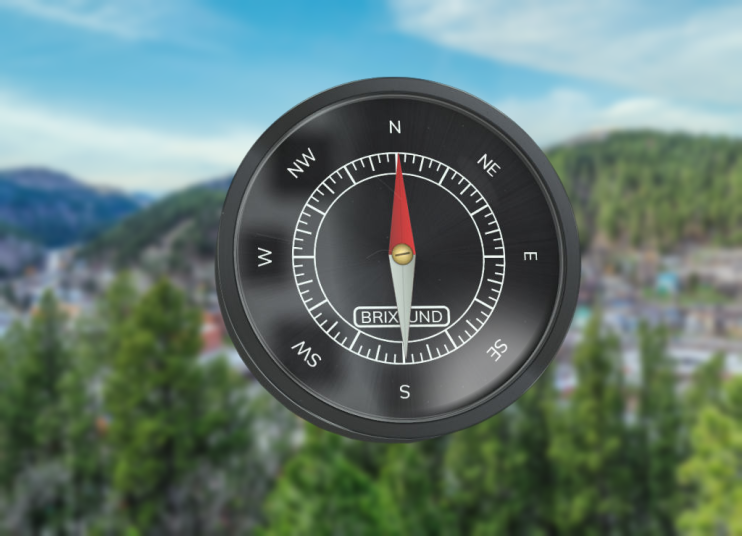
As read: 0; °
